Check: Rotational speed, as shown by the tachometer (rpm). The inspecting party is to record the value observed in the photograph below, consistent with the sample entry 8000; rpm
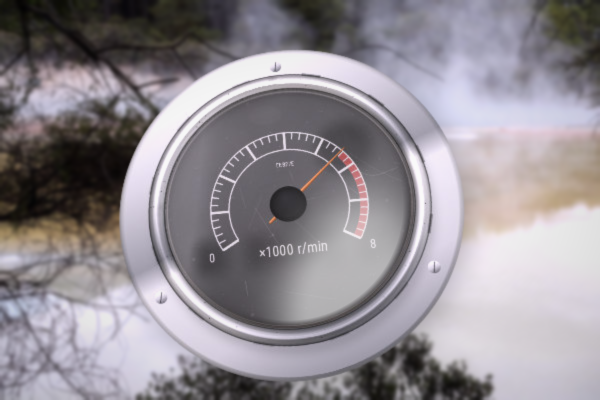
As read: 5600; rpm
